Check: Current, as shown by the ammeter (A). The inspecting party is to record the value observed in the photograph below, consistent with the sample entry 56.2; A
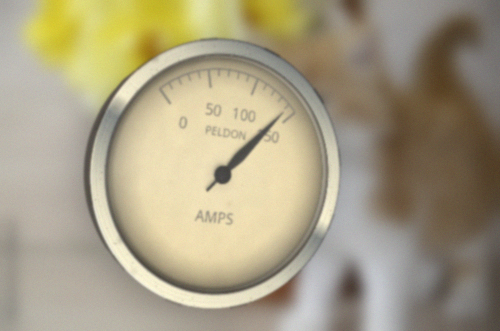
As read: 140; A
